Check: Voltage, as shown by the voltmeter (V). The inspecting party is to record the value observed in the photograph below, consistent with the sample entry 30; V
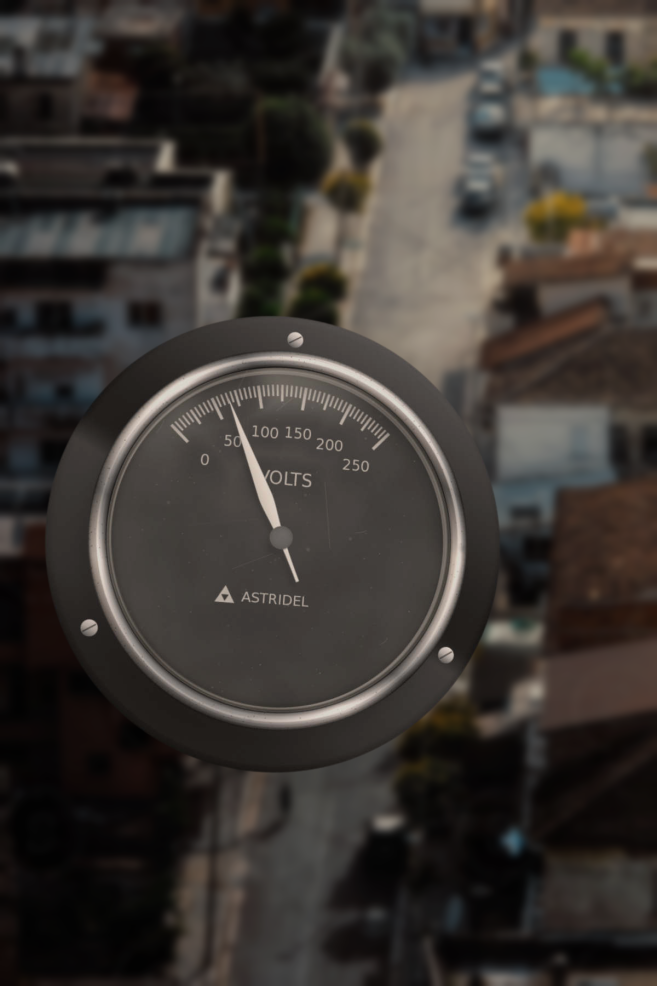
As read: 65; V
